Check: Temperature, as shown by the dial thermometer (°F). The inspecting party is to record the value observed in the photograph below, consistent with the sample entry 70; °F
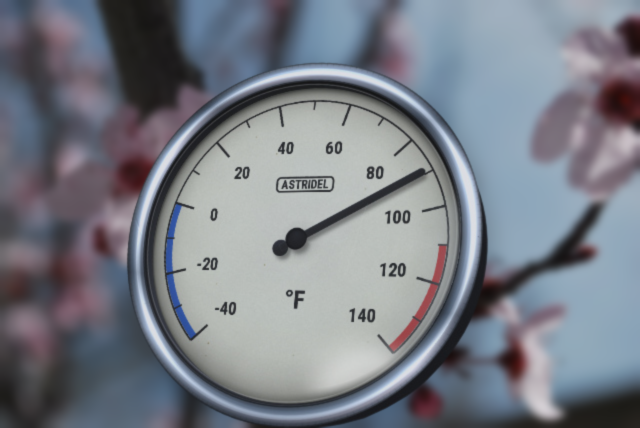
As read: 90; °F
